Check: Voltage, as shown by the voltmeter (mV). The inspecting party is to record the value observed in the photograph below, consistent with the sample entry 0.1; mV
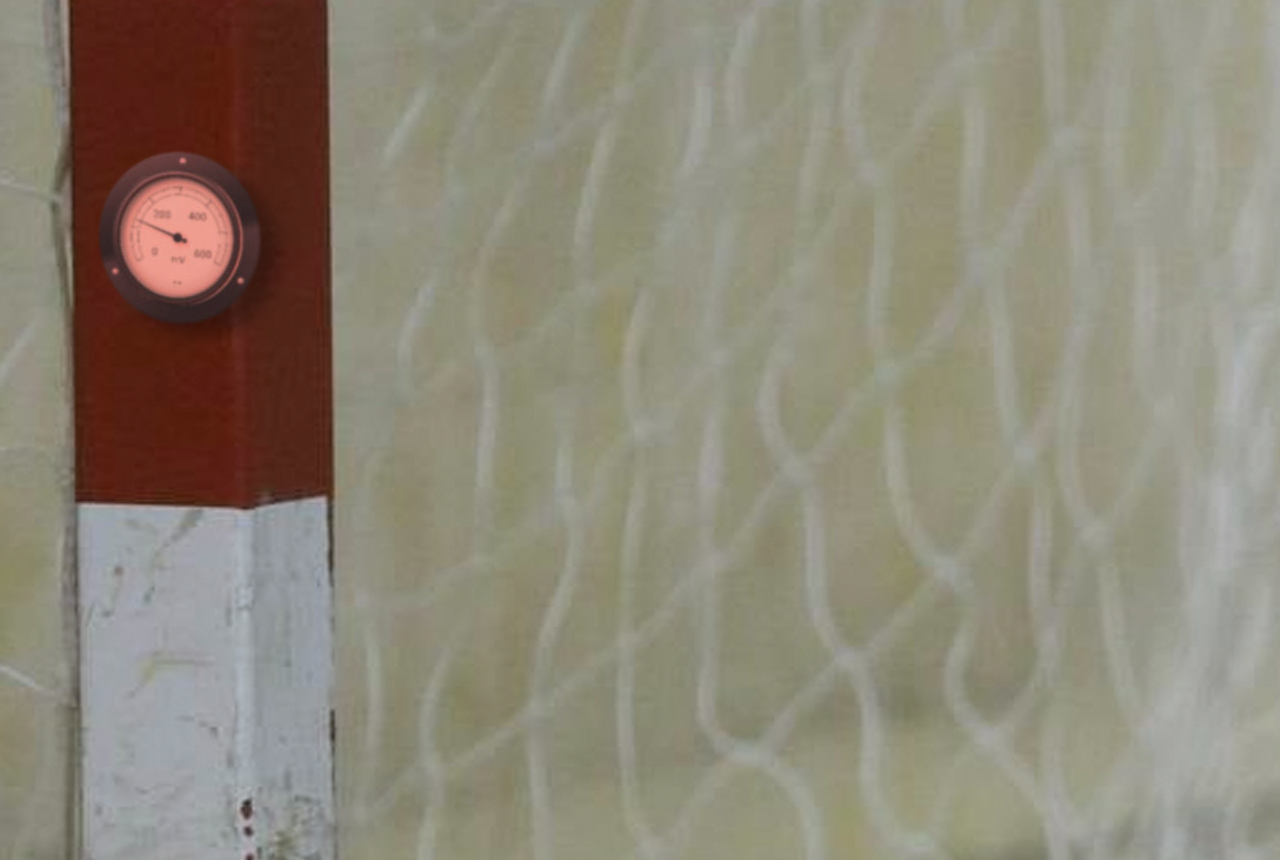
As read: 125; mV
